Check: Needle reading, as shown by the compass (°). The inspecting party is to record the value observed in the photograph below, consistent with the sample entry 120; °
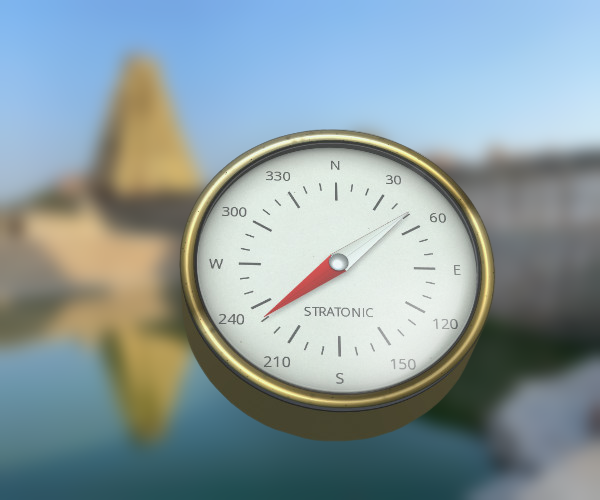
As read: 230; °
